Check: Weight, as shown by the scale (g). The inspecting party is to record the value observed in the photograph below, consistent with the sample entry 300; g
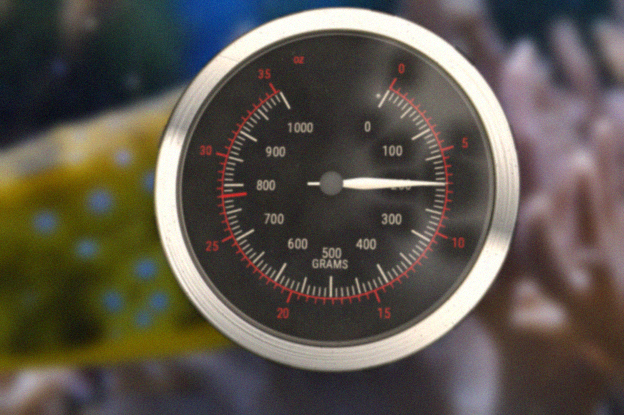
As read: 200; g
